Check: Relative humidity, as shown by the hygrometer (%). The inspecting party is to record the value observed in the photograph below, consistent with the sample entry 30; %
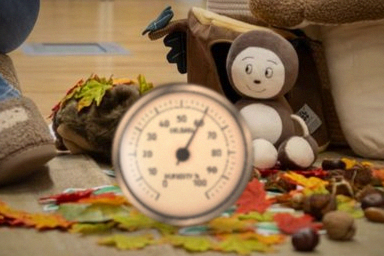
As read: 60; %
